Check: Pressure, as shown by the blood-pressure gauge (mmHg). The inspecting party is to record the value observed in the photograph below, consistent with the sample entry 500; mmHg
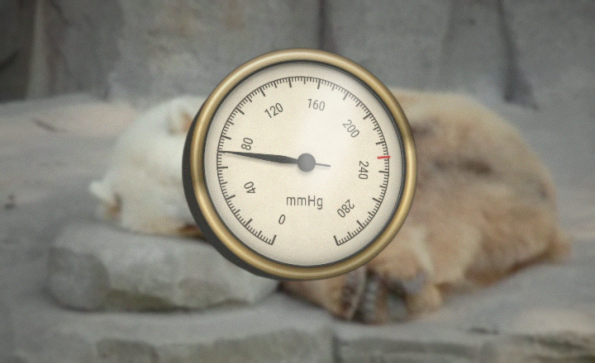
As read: 70; mmHg
